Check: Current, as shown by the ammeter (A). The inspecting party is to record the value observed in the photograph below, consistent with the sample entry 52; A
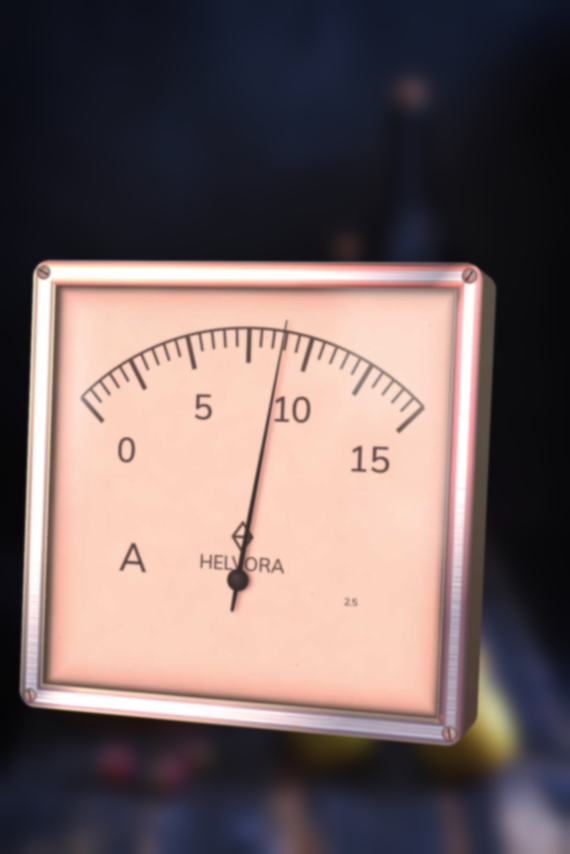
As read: 9; A
